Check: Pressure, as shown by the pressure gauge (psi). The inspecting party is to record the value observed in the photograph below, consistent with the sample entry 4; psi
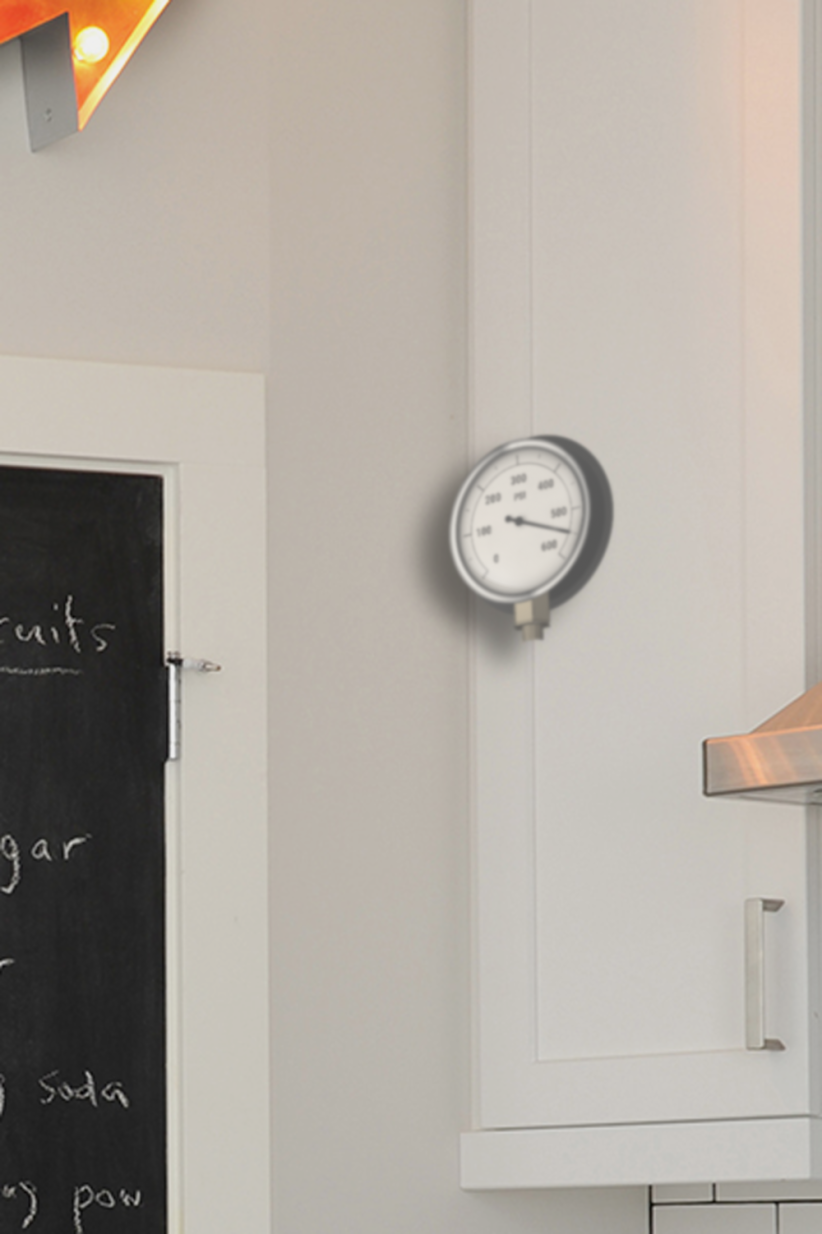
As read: 550; psi
